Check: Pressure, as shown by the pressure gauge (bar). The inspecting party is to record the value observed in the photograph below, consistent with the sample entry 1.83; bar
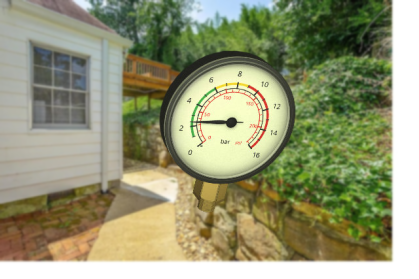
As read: 2.5; bar
